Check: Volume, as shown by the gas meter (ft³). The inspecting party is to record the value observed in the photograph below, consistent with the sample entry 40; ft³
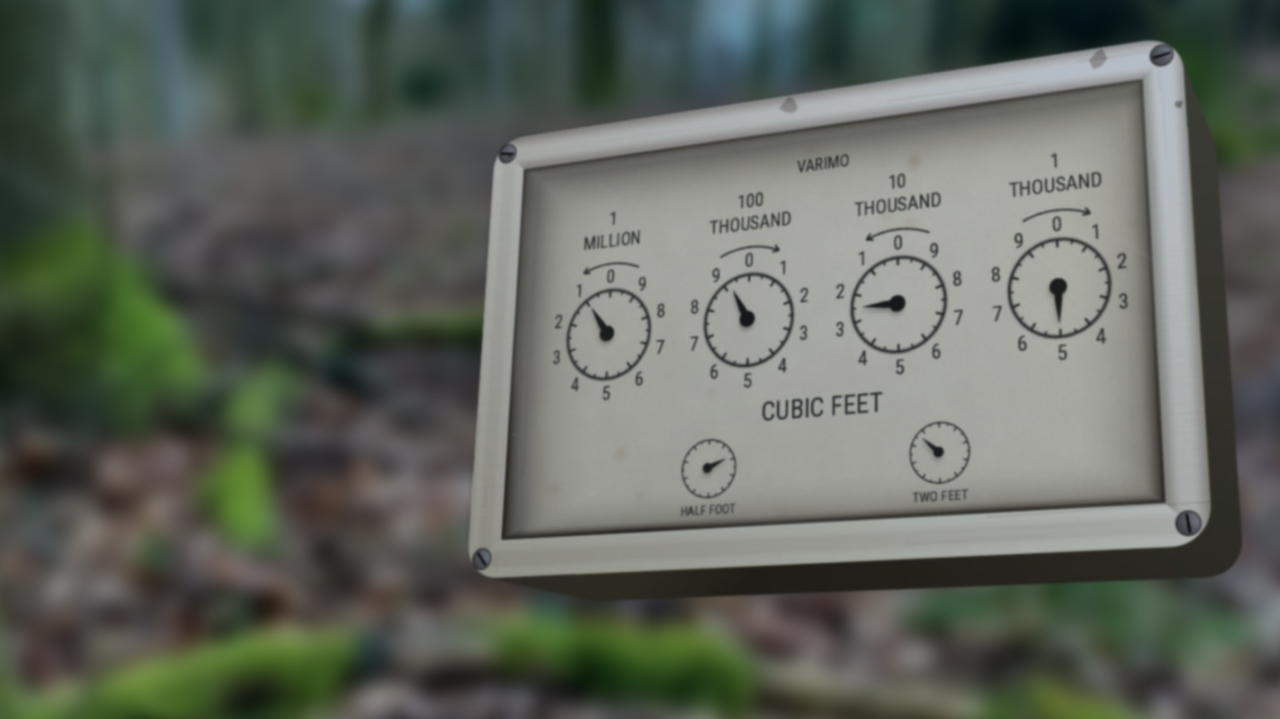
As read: 92500; ft³
